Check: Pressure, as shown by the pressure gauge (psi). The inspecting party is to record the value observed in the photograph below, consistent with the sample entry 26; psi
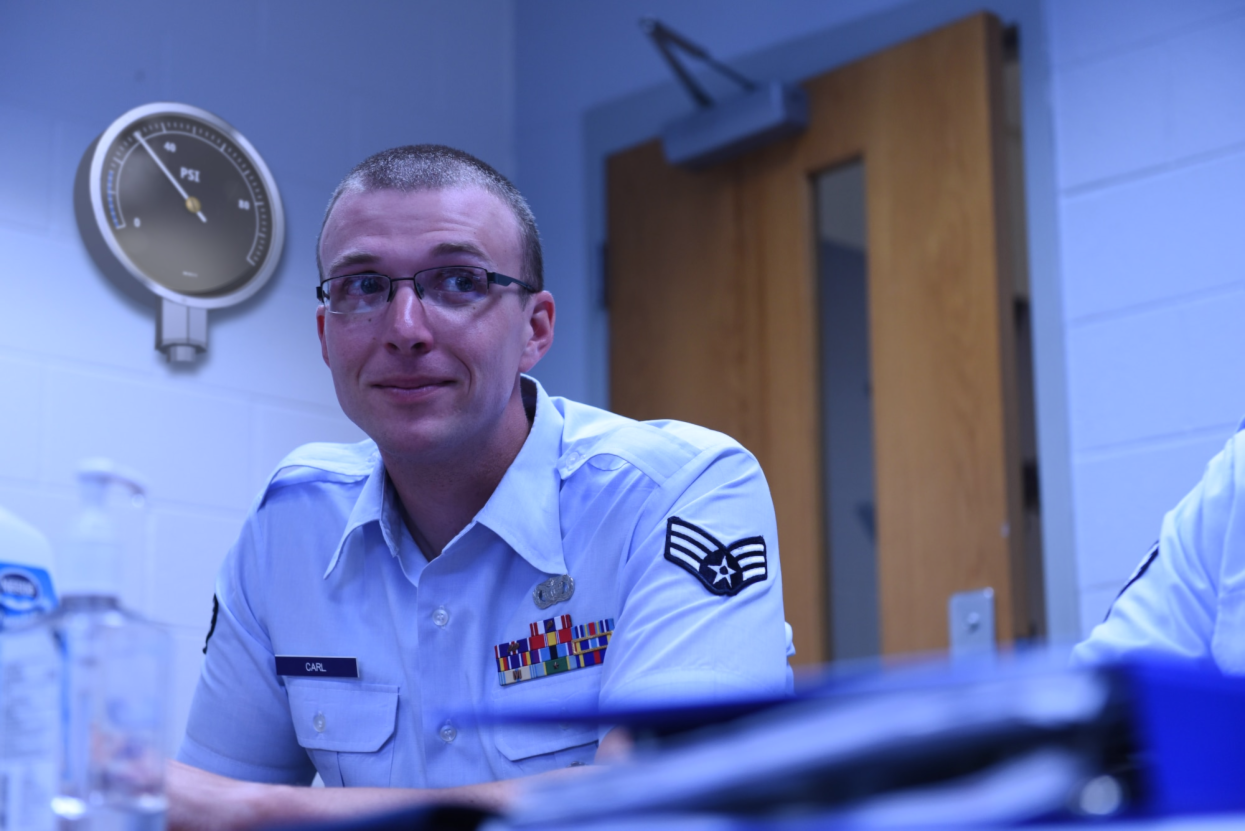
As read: 30; psi
